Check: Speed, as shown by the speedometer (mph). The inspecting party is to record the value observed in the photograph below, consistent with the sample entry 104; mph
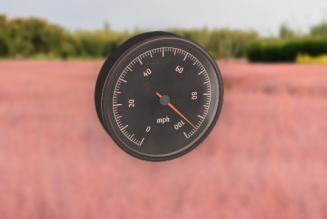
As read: 95; mph
